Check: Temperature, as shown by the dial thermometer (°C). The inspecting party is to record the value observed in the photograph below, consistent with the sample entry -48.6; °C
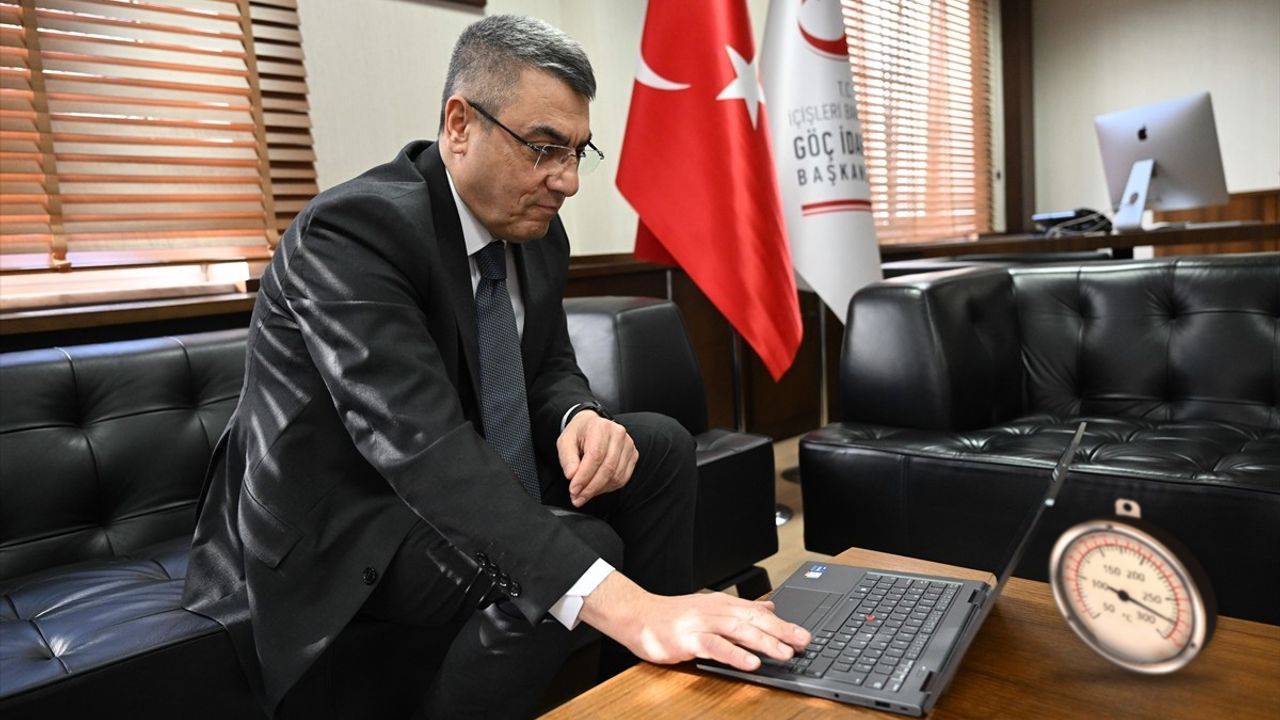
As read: 275; °C
